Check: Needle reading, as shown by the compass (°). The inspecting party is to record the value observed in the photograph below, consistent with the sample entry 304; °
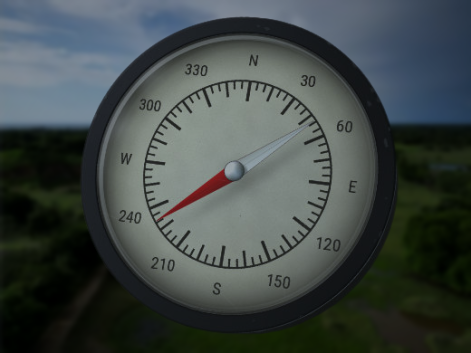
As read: 230; °
